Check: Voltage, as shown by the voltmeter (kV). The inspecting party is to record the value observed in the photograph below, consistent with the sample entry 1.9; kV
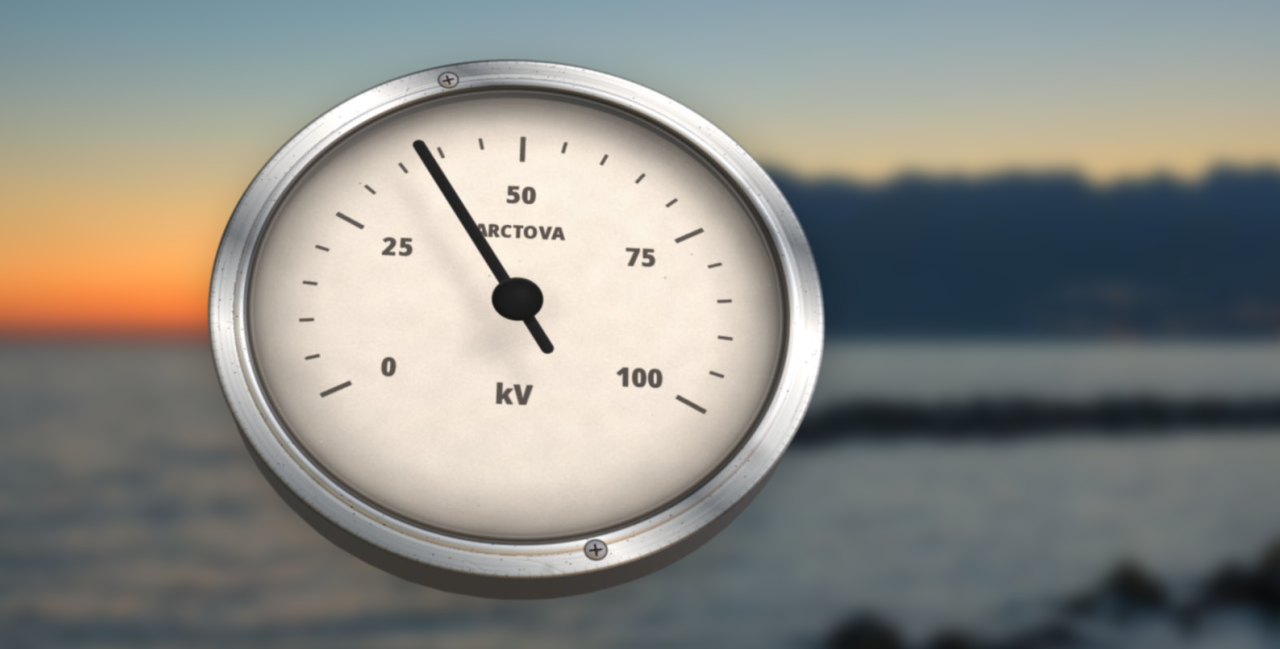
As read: 37.5; kV
